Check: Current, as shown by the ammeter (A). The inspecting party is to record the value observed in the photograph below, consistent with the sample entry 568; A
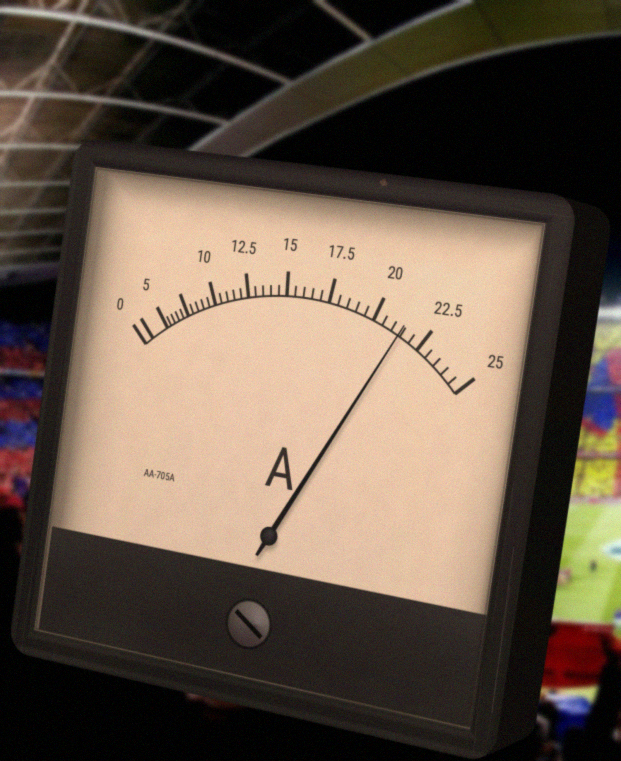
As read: 21.5; A
